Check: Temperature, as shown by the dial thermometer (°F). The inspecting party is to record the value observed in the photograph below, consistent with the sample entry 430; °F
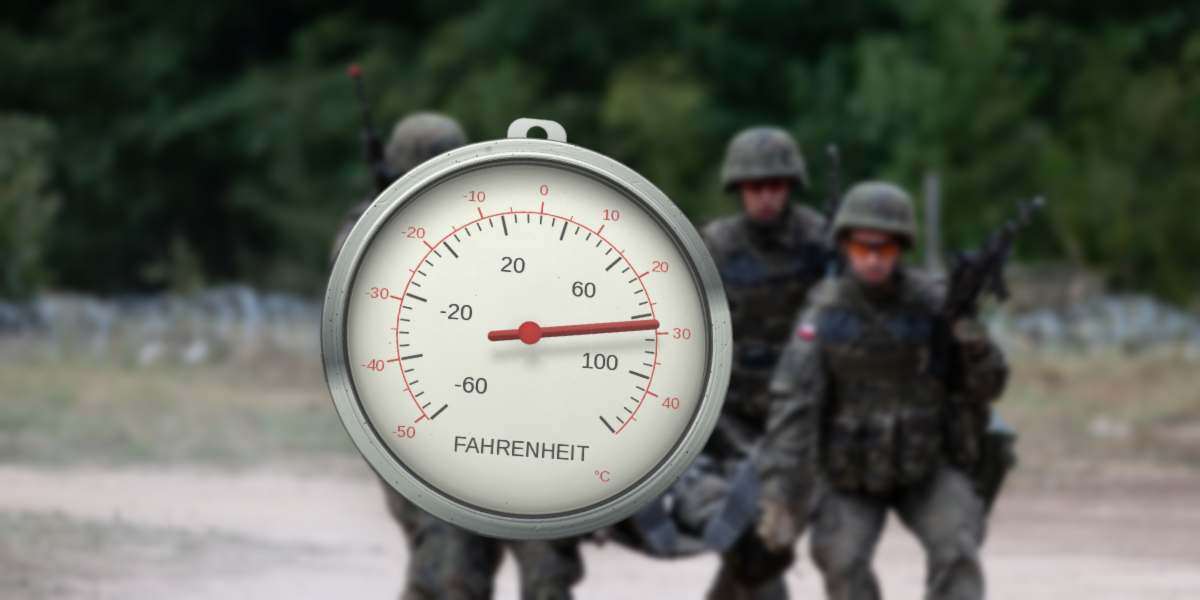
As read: 84; °F
